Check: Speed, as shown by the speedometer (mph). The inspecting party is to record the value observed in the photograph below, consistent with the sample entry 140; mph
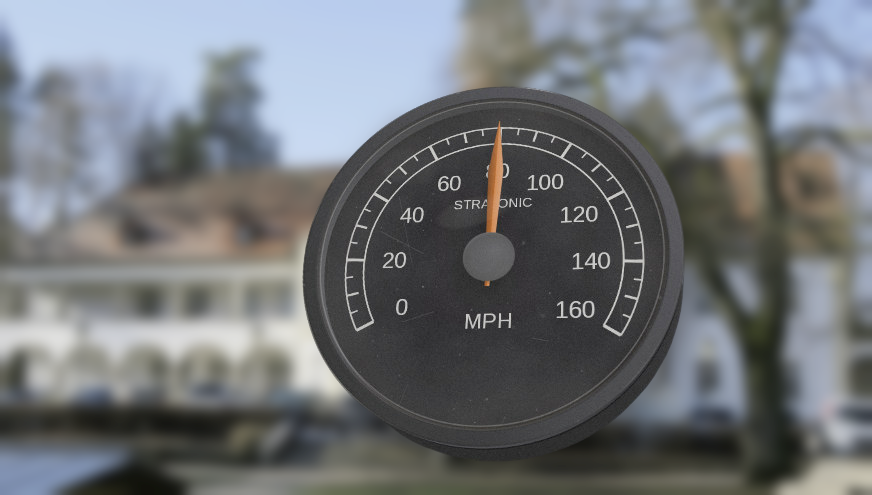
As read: 80; mph
